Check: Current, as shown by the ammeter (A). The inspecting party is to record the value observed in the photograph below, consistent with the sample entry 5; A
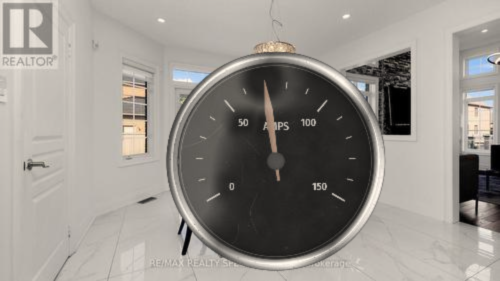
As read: 70; A
